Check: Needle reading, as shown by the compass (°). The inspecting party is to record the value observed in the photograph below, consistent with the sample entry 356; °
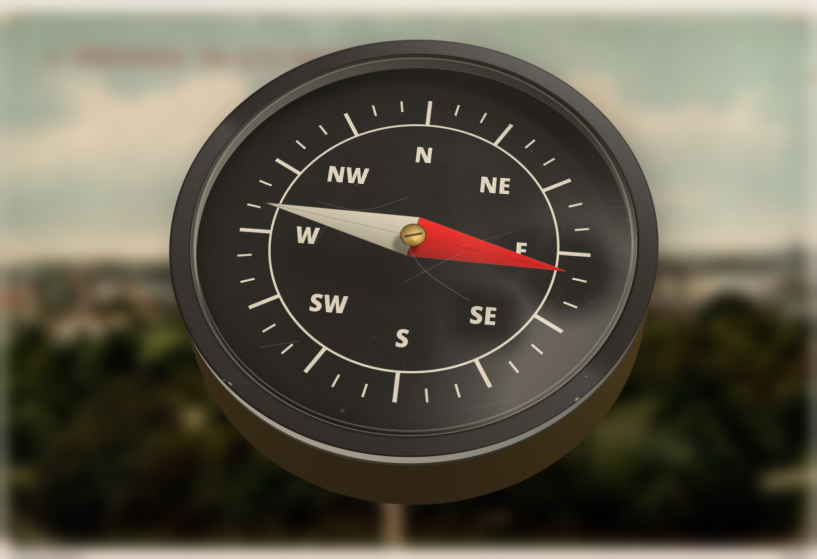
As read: 100; °
